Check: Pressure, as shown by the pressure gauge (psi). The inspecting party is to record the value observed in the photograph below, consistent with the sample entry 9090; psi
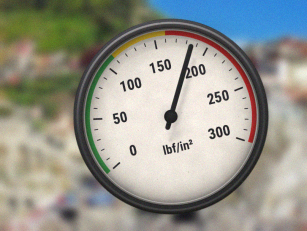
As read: 185; psi
